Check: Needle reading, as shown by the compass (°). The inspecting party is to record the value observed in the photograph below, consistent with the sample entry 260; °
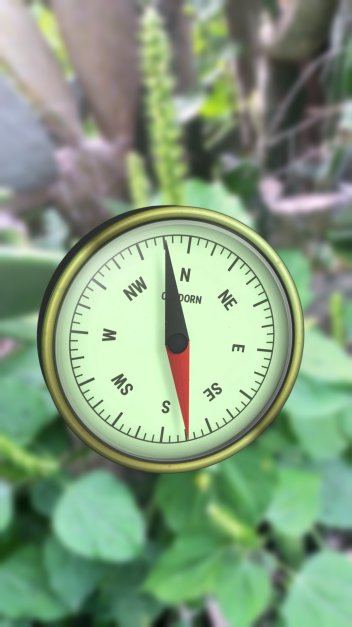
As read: 165; °
